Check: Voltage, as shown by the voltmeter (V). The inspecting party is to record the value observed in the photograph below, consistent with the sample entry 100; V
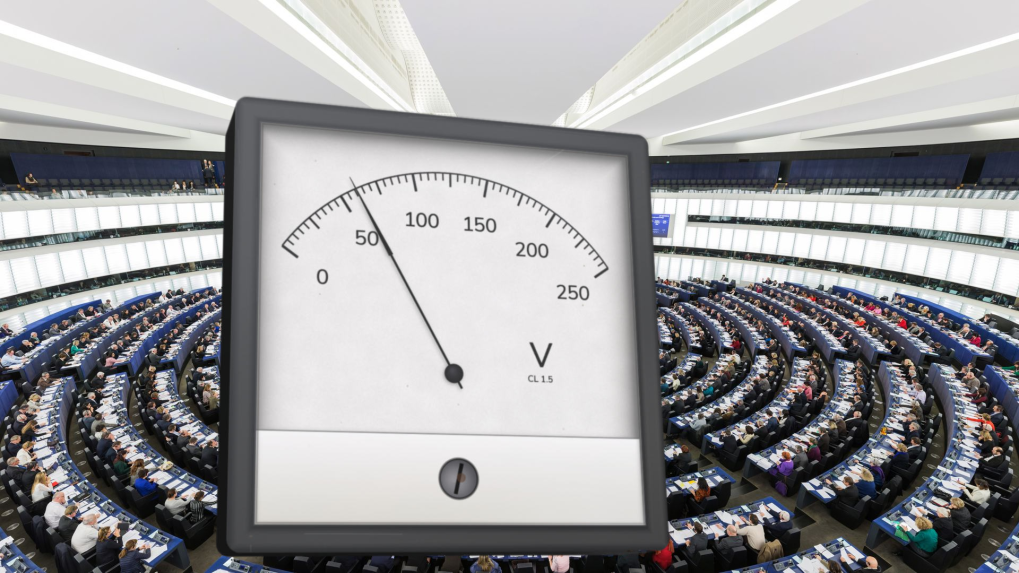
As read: 60; V
